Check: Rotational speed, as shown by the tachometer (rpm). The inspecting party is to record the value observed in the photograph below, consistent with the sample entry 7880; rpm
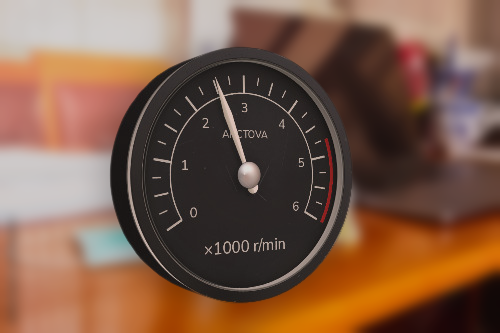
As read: 2500; rpm
